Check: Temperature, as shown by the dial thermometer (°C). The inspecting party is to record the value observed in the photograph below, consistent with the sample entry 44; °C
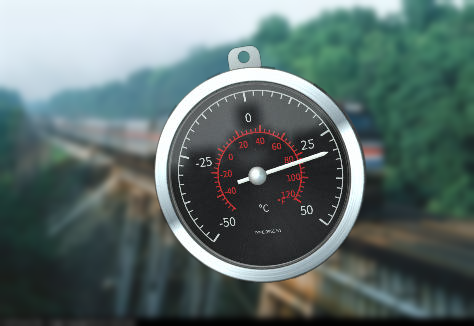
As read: 30; °C
